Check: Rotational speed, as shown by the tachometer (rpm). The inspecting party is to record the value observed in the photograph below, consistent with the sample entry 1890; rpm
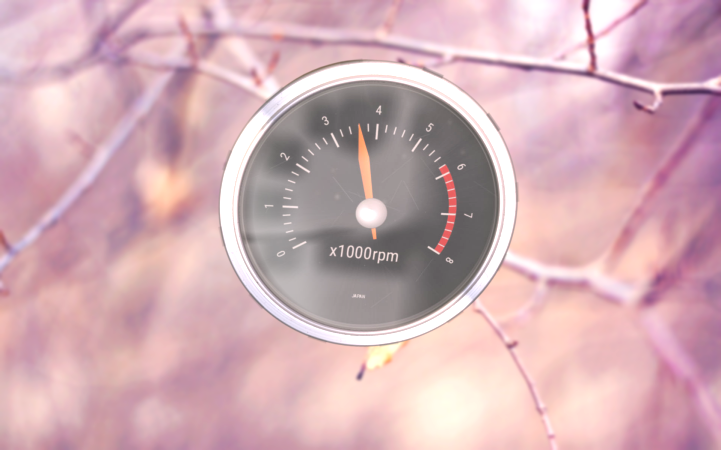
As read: 3600; rpm
